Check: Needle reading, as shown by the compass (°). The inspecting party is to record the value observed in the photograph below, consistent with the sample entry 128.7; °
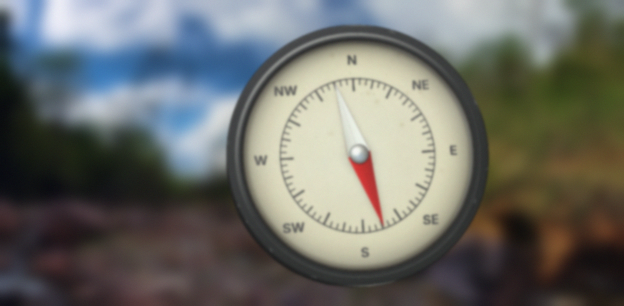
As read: 165; °
